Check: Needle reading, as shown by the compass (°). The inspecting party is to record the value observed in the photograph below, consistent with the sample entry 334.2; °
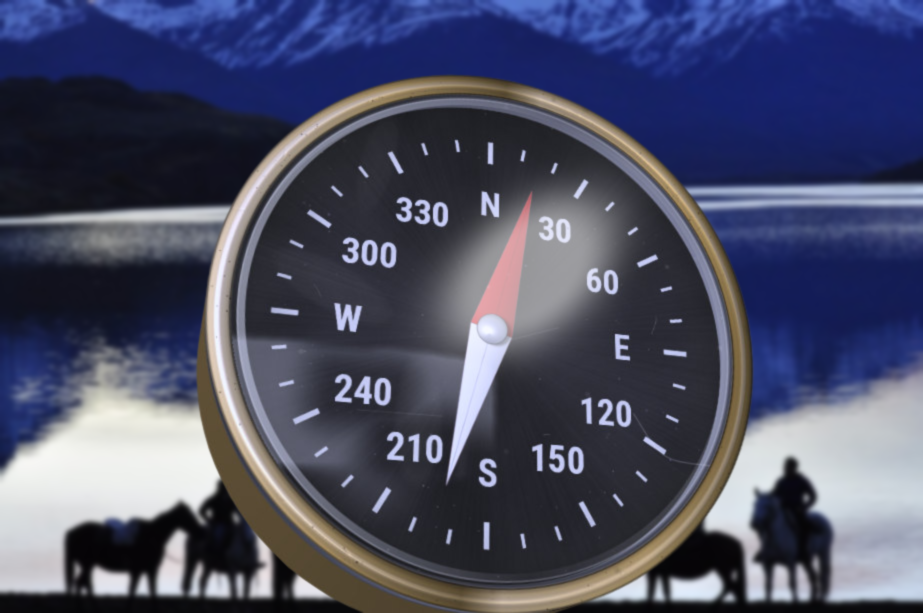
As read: 15; °
